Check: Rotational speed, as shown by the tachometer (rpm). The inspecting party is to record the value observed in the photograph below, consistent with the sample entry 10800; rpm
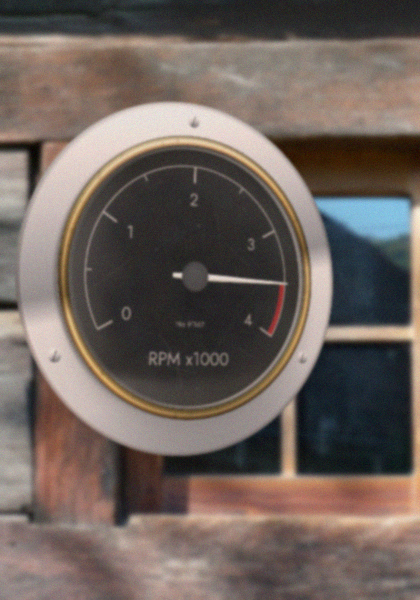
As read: 3500; rpm
